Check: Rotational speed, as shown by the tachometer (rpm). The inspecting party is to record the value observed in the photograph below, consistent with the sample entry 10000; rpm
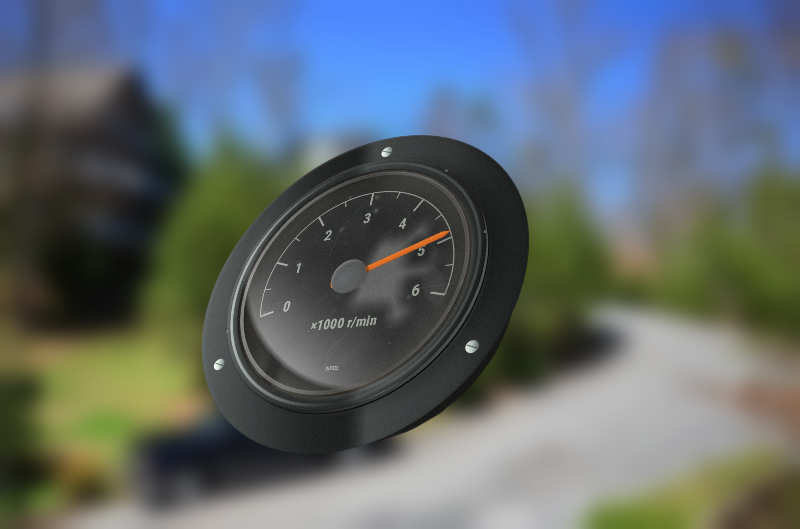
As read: 5000; rpm
